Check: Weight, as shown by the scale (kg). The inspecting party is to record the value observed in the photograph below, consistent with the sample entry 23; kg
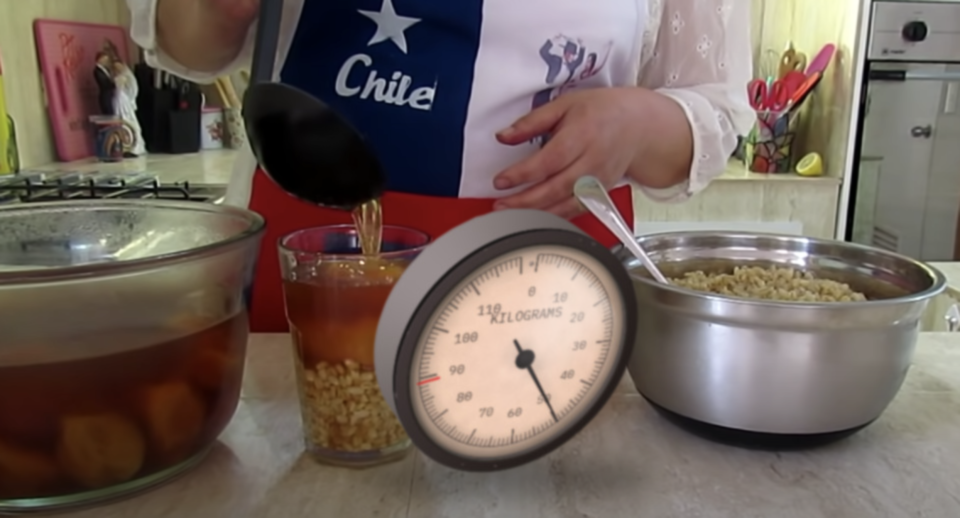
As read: 50; kg
